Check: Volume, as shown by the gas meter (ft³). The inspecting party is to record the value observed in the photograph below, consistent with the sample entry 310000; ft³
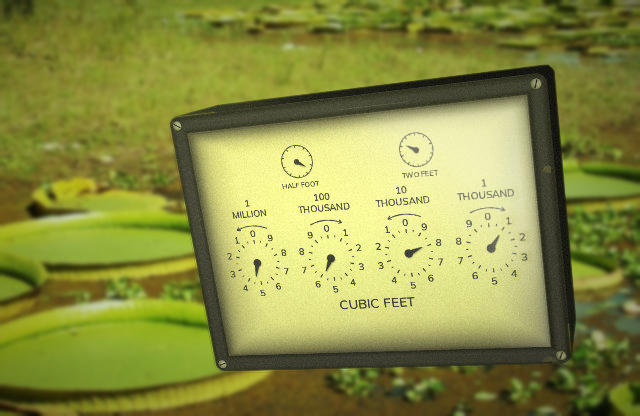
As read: 458100; ft³
